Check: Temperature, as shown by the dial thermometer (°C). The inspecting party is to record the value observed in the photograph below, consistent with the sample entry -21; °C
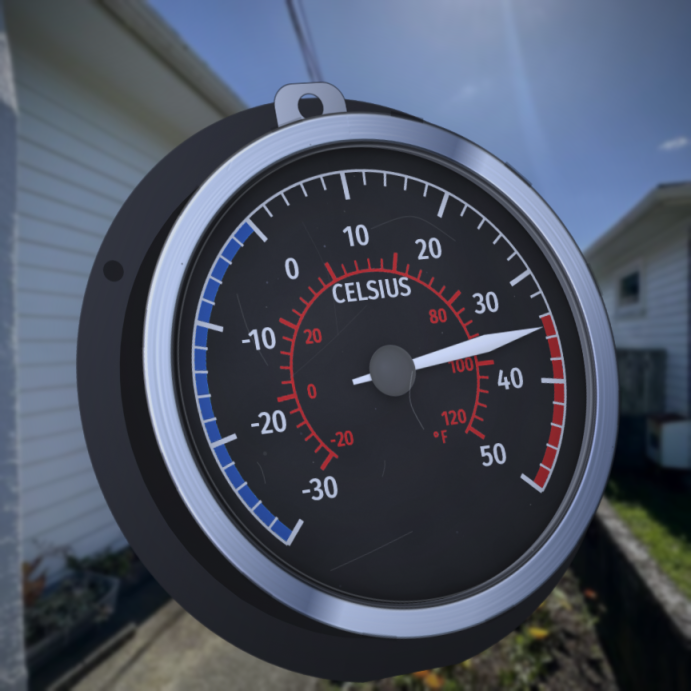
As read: 35; °C
